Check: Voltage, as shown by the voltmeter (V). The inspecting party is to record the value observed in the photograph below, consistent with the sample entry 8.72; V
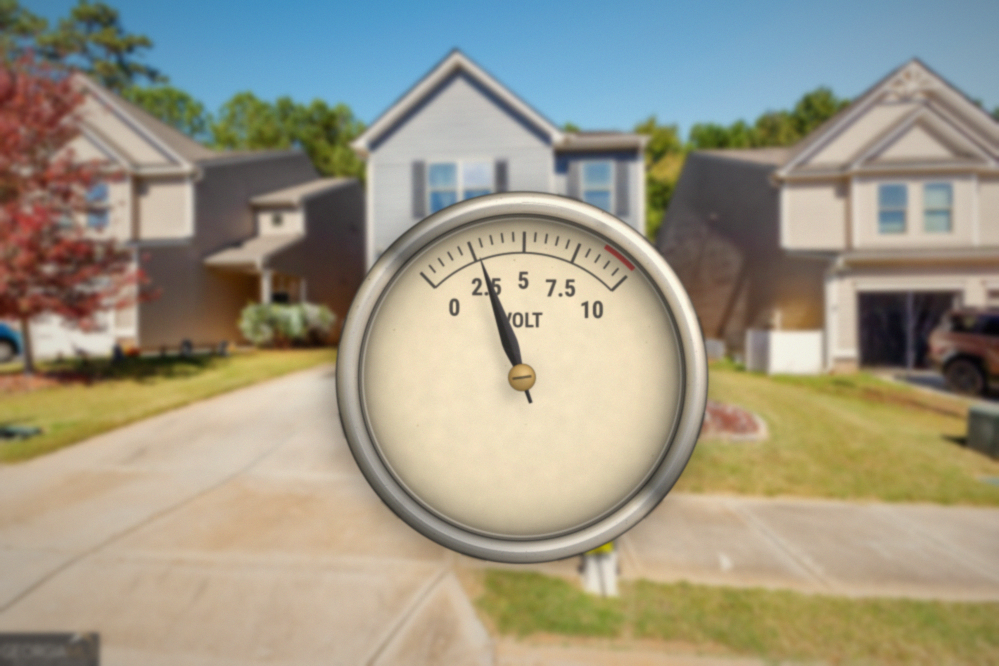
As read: 2.75; V
